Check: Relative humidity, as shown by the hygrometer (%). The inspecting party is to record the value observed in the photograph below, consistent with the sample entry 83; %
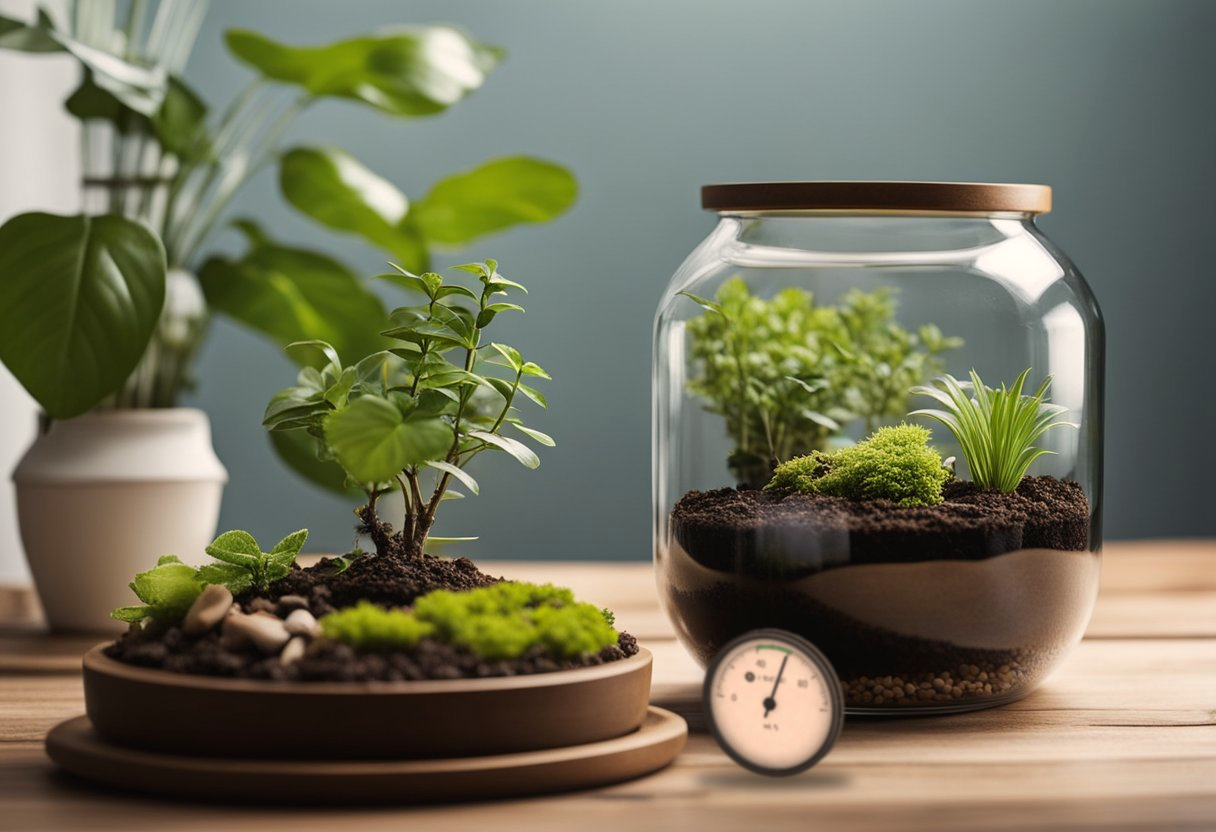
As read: 60; %
